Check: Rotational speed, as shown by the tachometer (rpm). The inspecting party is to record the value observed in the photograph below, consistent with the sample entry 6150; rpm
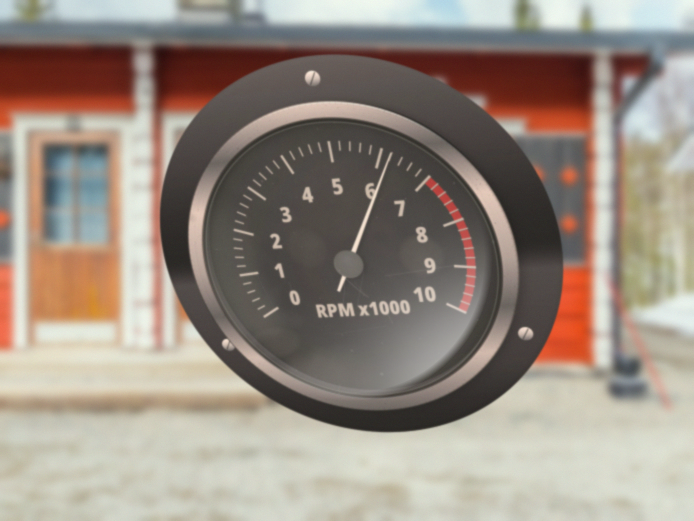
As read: 6200; rpm
